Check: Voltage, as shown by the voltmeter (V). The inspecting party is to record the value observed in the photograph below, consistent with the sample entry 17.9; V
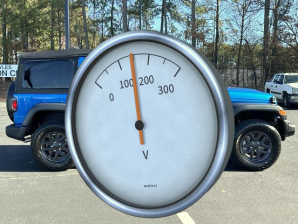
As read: 150; V
